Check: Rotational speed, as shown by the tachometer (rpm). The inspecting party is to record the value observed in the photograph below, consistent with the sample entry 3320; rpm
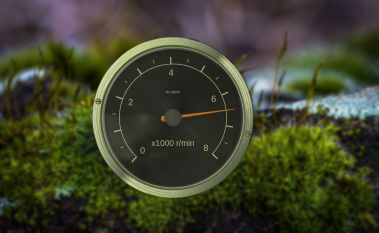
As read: 6500; rpm
